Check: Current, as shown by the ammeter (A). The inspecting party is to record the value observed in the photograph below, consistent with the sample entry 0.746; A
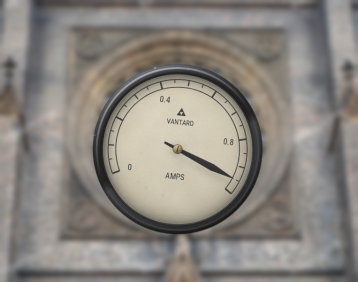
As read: 0.95; A
